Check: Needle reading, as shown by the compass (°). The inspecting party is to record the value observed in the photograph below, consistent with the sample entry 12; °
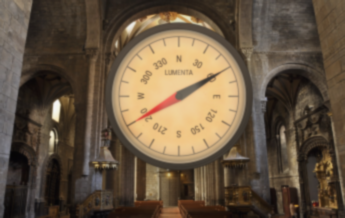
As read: 240; °
